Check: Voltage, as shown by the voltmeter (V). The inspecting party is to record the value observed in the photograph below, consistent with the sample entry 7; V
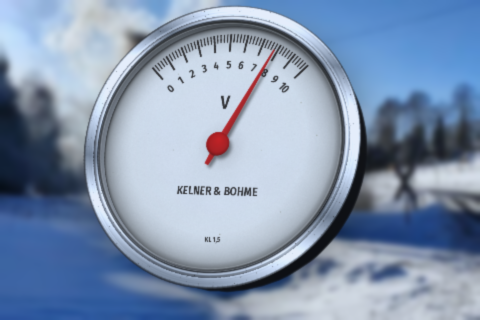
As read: 8; V
